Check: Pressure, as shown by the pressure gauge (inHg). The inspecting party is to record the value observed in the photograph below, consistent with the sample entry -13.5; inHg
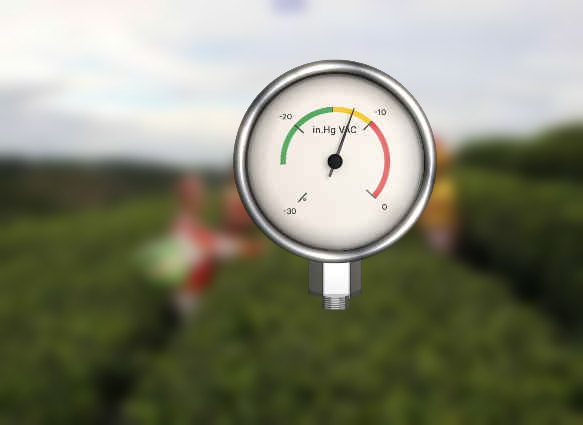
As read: -12.5; inHg
